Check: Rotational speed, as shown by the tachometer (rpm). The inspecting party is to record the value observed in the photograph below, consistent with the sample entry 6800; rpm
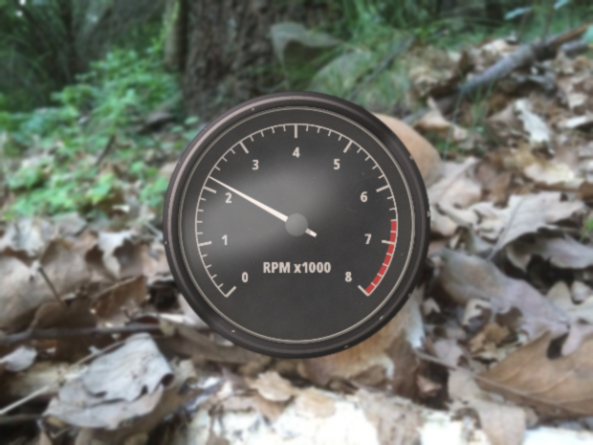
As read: 2200; rpm
